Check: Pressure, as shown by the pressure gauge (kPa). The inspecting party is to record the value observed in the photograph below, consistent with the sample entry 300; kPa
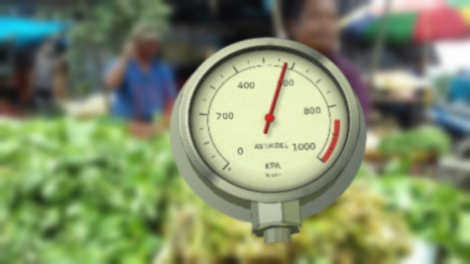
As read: 575; kPa
